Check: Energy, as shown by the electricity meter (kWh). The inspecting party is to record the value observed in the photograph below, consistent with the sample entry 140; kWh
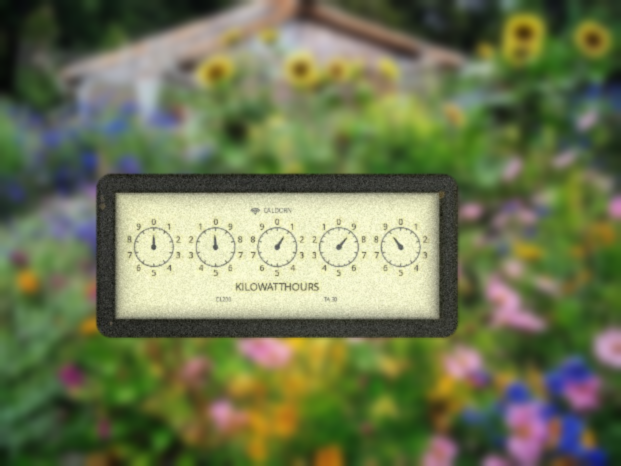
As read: 89; kWh
